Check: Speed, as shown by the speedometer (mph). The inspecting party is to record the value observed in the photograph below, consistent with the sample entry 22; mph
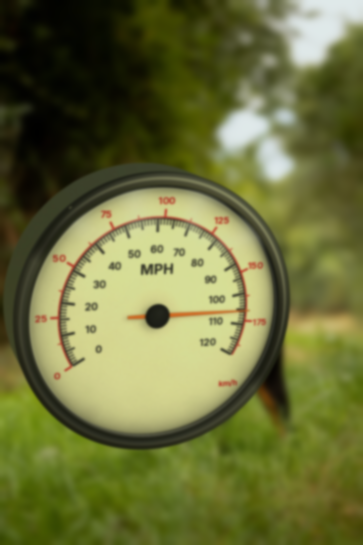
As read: 105; mph
